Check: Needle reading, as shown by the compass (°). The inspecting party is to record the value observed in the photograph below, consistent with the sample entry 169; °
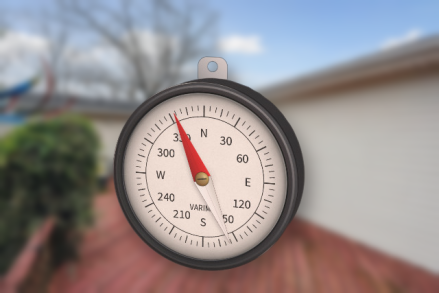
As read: 335; °
